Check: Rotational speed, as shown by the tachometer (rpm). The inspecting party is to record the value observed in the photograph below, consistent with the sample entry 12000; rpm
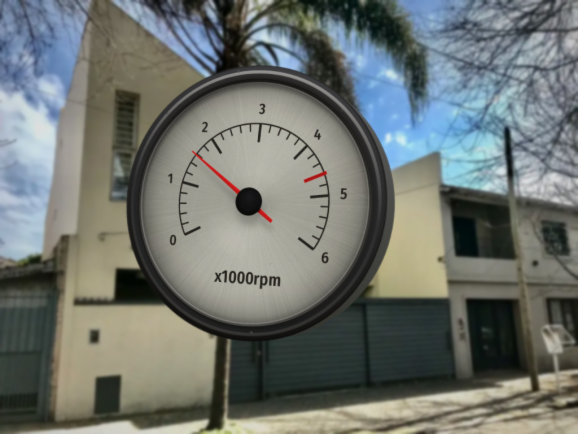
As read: 1600; rpm
